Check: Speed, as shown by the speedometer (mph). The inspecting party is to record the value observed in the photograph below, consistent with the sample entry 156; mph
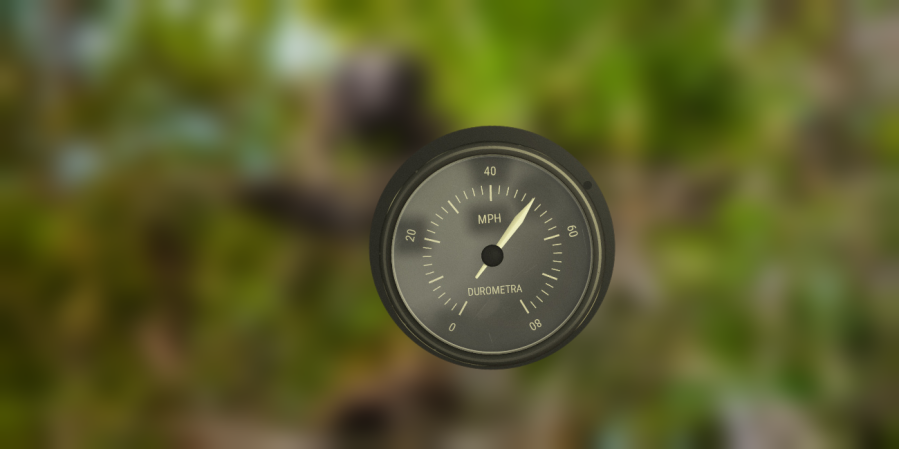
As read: 50; mph
